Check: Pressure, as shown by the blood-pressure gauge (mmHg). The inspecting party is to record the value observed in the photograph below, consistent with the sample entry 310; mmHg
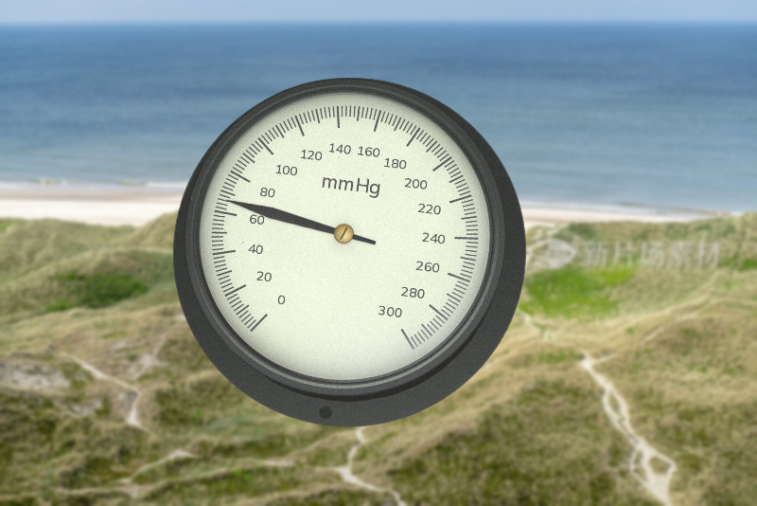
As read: 66; mmHg
